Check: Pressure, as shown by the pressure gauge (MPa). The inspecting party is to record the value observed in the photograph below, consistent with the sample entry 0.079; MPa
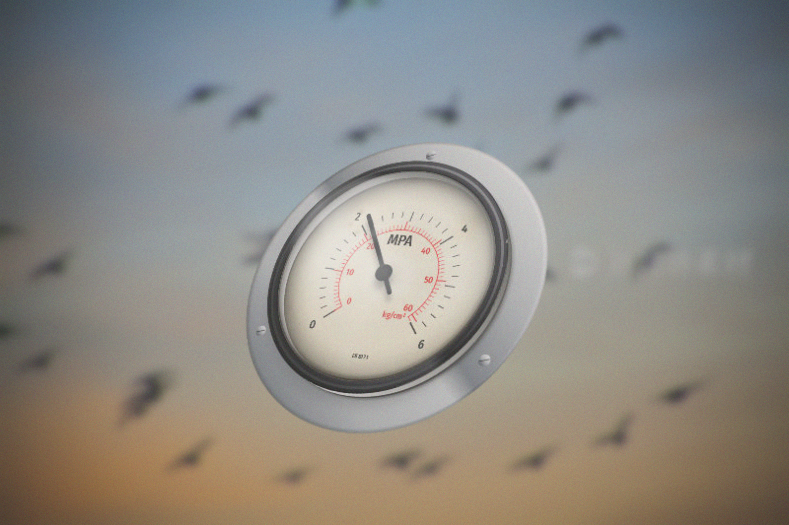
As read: 2.2; MPa
